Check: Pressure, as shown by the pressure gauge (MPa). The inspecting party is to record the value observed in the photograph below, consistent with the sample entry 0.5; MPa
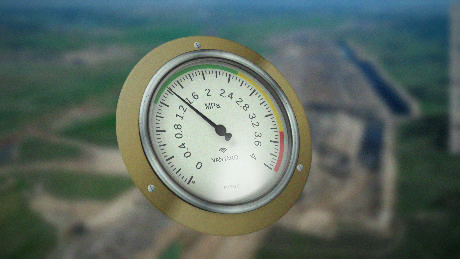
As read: 1.4; MPa
